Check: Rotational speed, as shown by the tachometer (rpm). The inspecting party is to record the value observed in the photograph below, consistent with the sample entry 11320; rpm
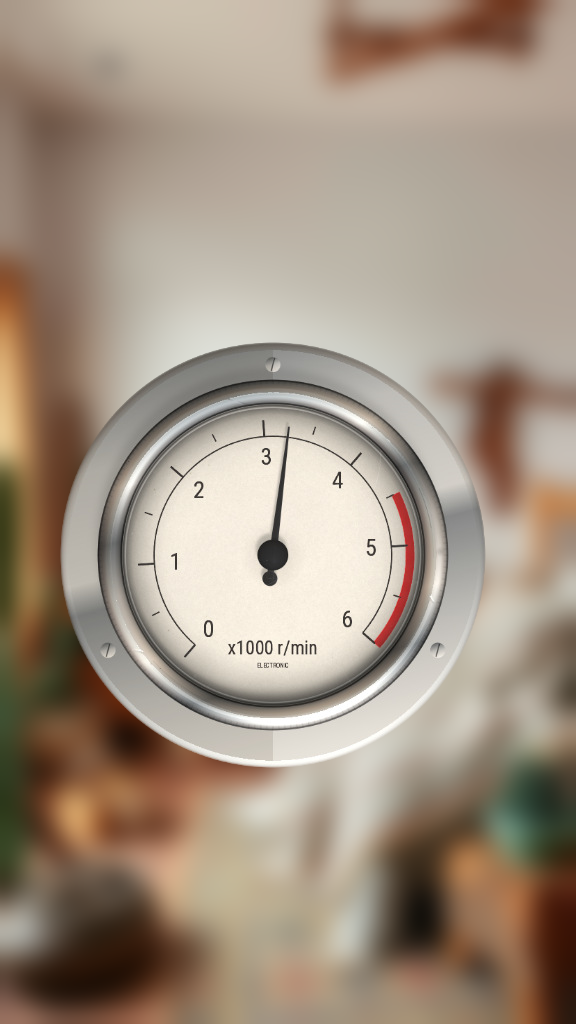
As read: 3250; rpm
